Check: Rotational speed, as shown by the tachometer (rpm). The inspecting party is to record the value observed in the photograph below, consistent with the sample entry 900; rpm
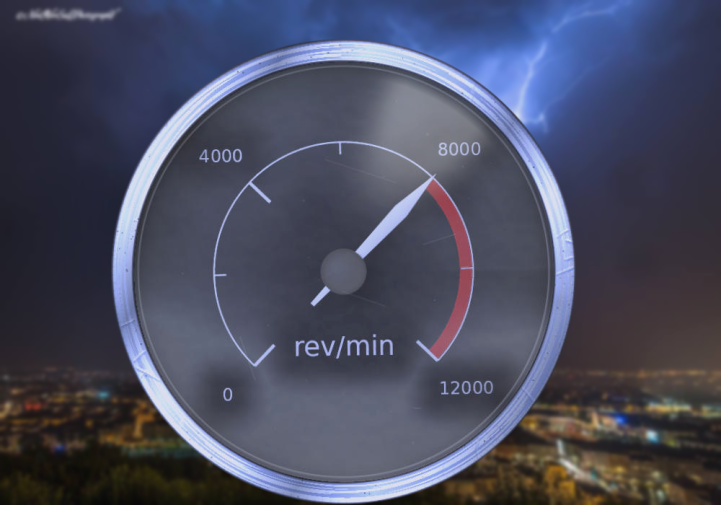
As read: 8000; rpm
